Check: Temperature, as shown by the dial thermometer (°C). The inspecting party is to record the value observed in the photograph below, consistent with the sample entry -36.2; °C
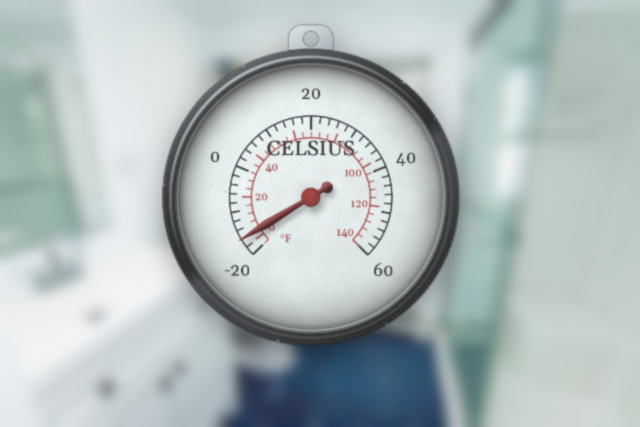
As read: -16; °C
